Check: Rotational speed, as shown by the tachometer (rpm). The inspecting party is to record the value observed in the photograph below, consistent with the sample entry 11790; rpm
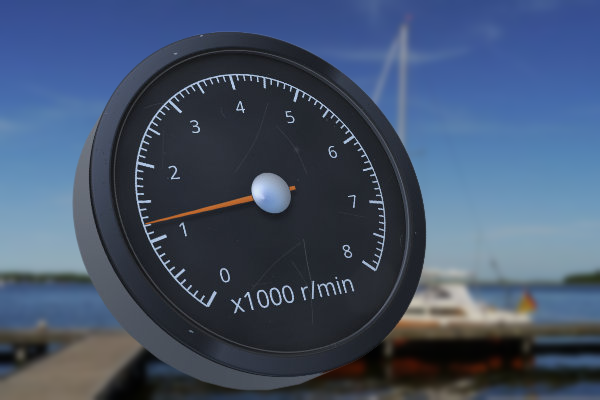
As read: 1200; rpm
